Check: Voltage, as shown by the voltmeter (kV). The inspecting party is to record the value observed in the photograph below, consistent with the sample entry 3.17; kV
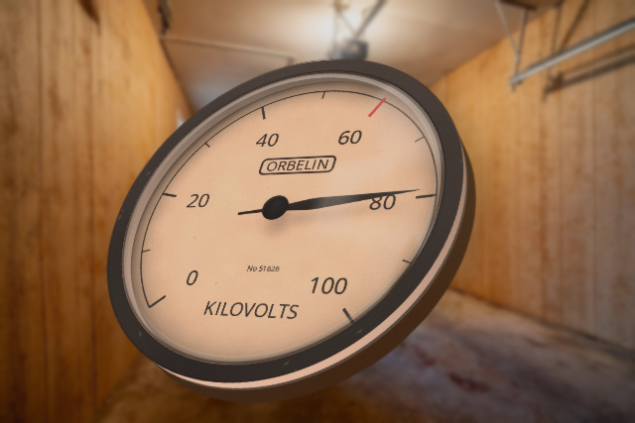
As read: 80; kV
